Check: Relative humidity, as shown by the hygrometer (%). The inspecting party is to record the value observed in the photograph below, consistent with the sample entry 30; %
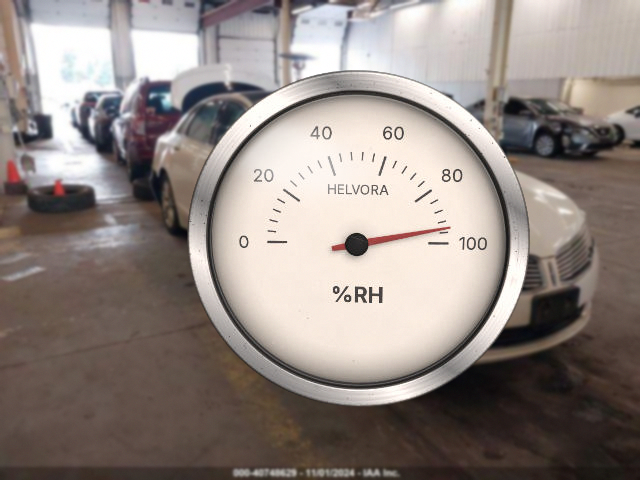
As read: 94; %
